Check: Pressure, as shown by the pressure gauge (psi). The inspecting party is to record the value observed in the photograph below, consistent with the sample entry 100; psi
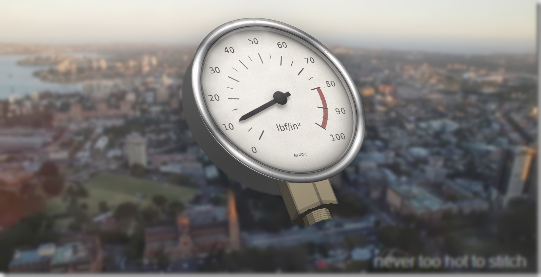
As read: 10; psi
